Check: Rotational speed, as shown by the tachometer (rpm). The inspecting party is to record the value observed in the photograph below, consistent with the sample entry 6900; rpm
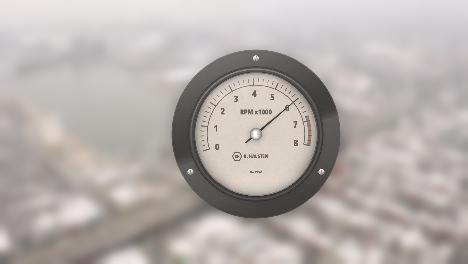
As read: 6000; rpm
